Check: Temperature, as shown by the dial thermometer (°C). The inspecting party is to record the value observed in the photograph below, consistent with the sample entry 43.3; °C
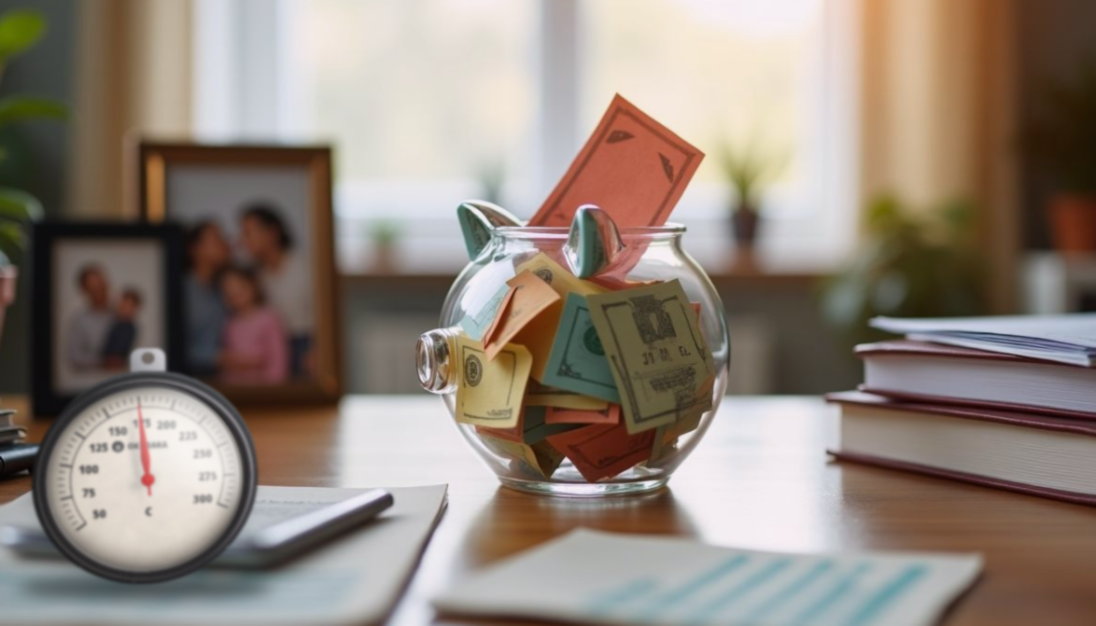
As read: 175; °C
